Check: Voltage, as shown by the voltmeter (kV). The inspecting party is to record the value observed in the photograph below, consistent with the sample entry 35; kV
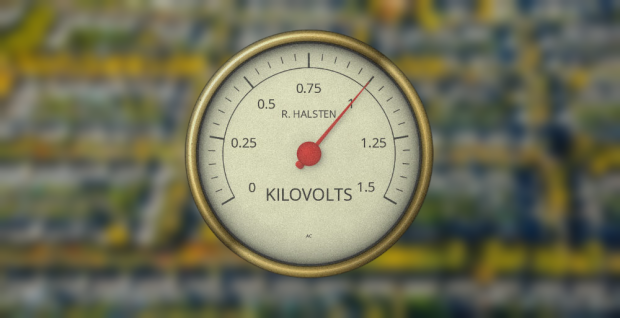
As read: 1; kV
